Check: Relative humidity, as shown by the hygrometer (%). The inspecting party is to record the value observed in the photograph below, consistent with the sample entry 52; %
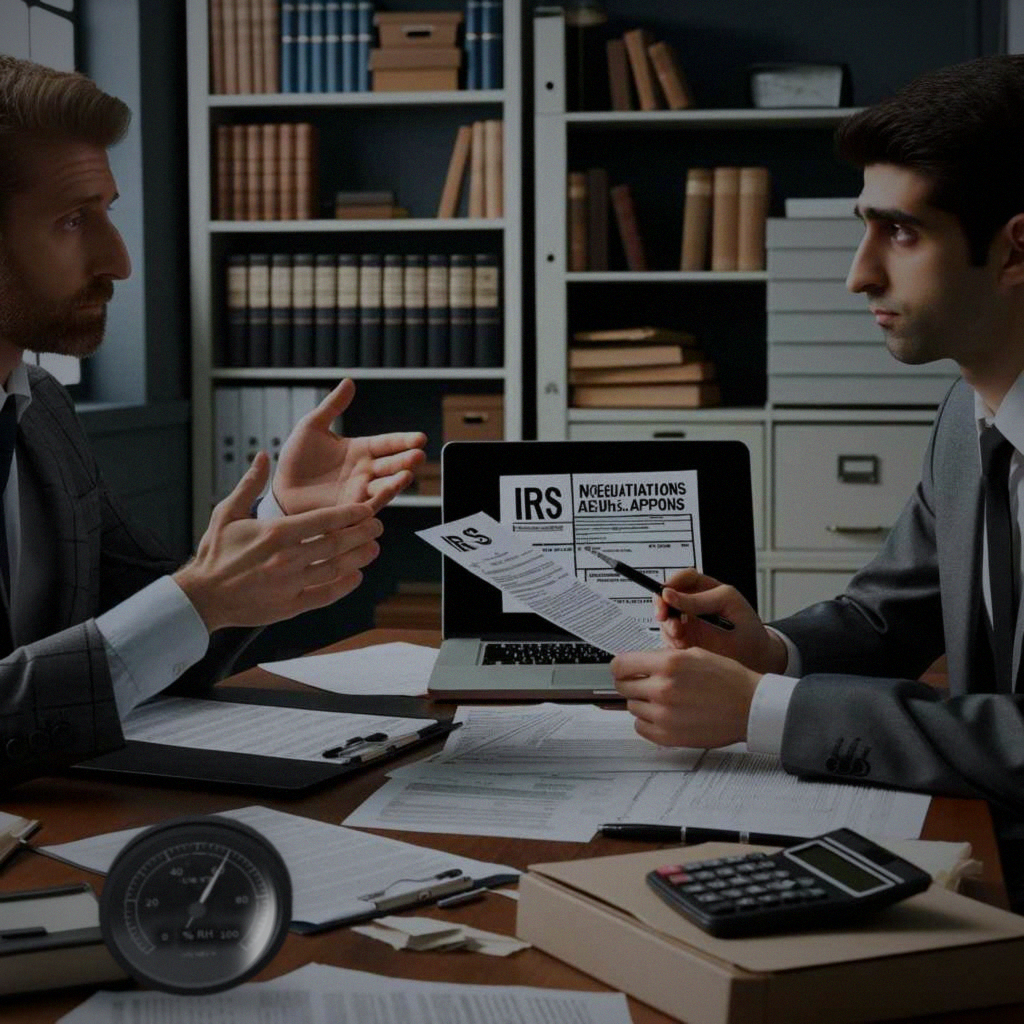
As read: 60; %
